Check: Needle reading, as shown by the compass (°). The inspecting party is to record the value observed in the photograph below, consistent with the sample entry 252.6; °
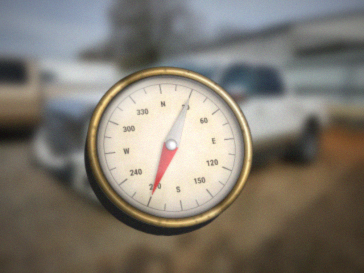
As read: 210; °
